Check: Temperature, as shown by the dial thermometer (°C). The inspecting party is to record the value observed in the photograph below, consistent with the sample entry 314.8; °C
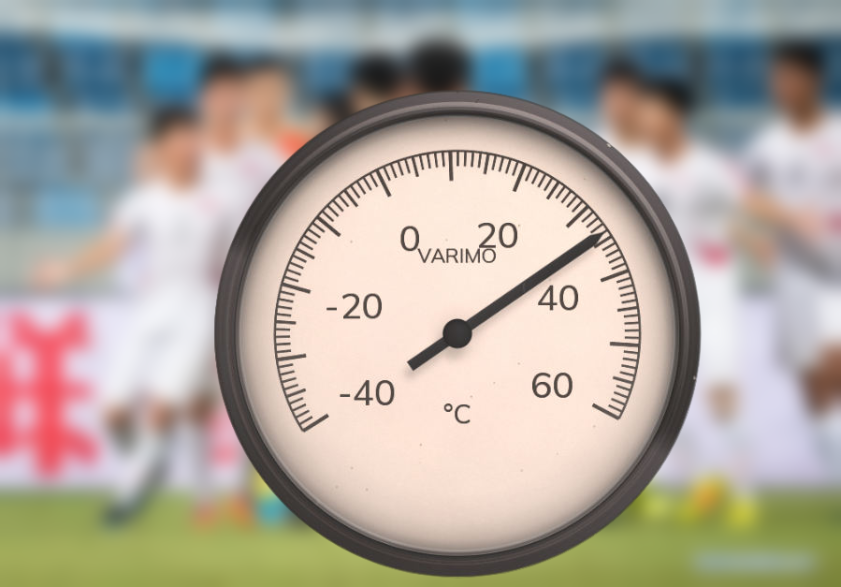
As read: 34; °C
